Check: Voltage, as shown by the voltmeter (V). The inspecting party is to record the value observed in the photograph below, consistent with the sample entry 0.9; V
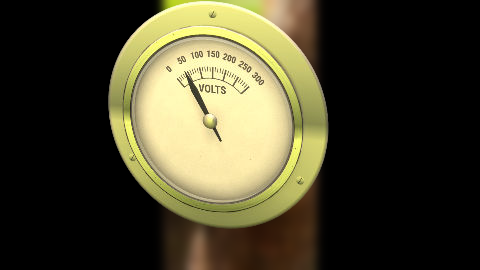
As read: 50; V
